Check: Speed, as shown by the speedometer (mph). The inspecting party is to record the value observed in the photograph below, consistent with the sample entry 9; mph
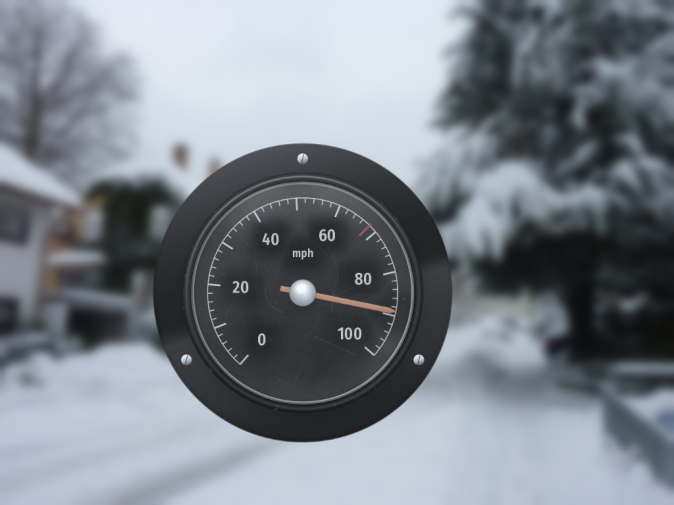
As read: 89; mph
